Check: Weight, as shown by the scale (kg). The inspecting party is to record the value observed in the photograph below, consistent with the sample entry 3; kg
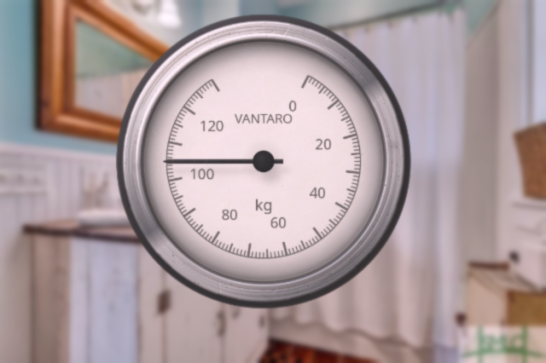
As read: 105; kg
